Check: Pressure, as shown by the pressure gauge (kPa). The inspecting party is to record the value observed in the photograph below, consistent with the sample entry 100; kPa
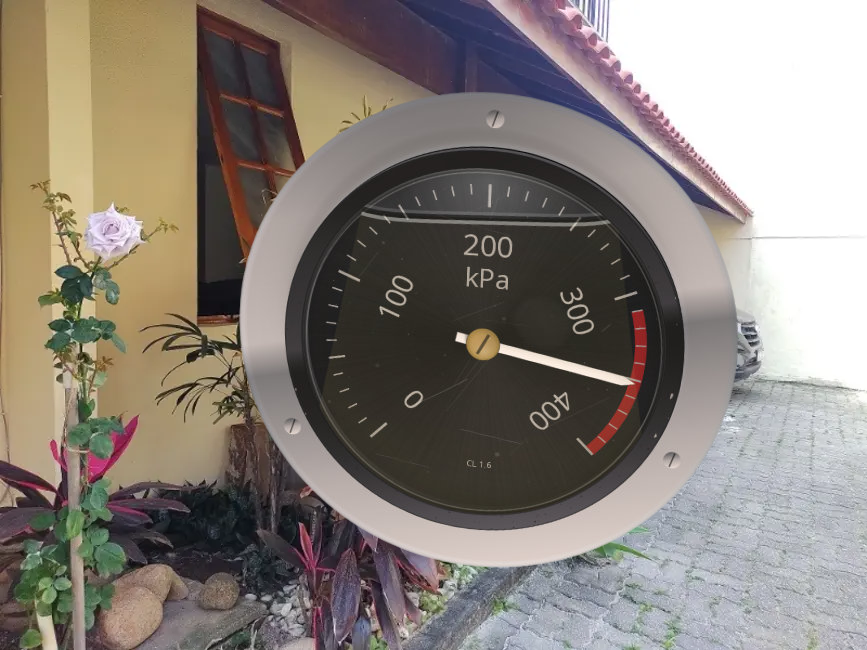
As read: 350; kPa
